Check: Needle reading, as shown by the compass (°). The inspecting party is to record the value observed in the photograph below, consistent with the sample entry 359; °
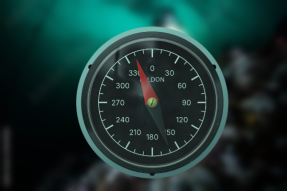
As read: 340; °
